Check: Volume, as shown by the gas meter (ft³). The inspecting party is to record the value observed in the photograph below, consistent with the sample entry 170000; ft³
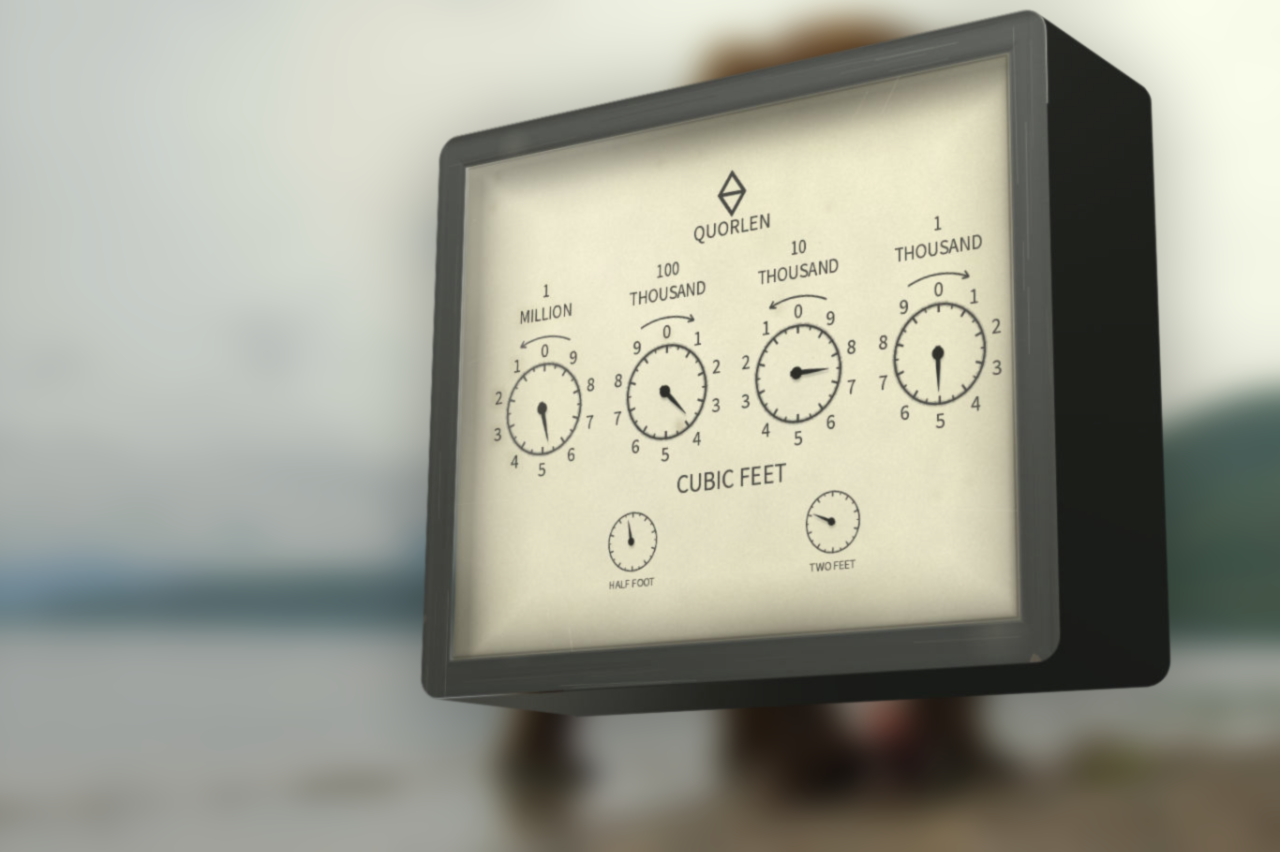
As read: 537500; ft³
